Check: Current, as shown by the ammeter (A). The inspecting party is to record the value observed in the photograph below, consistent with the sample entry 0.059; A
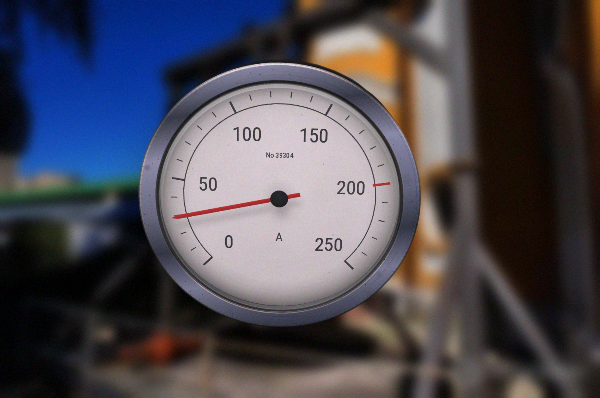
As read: 30; A
